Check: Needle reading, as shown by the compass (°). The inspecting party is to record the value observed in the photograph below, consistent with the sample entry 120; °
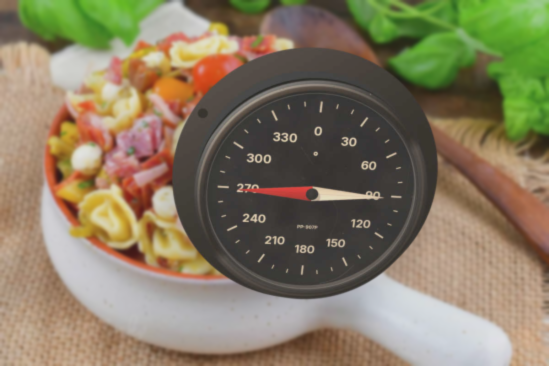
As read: 270; °
